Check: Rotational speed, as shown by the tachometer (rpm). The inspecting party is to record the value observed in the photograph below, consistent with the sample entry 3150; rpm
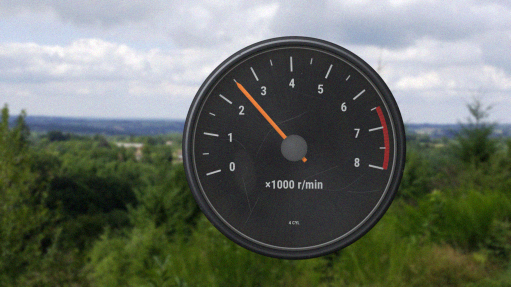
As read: 2500; rpm
